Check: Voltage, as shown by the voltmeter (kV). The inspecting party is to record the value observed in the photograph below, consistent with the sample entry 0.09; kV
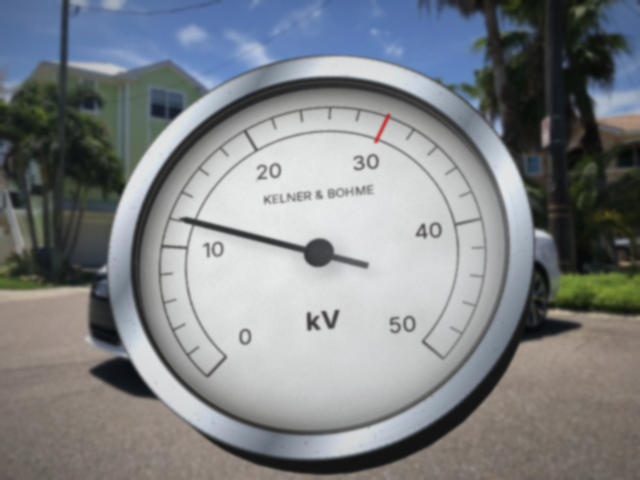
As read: 12; kV
